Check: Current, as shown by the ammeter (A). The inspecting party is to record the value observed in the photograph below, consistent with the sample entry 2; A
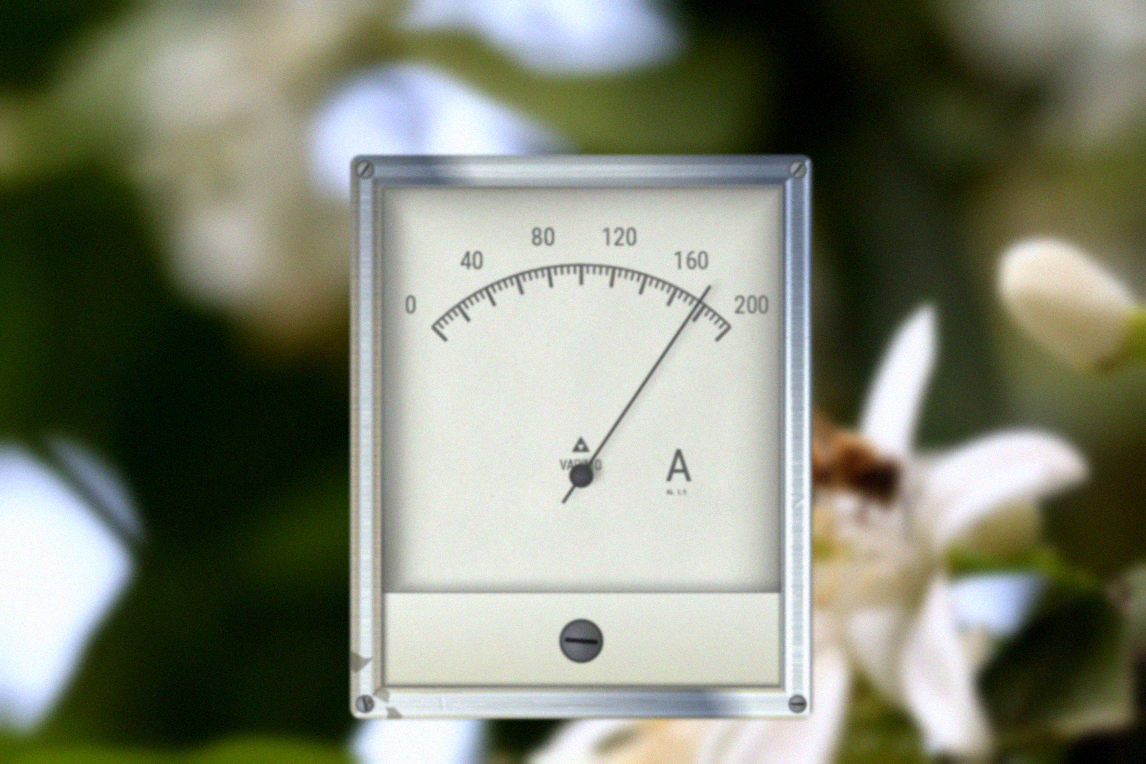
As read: 176; A
